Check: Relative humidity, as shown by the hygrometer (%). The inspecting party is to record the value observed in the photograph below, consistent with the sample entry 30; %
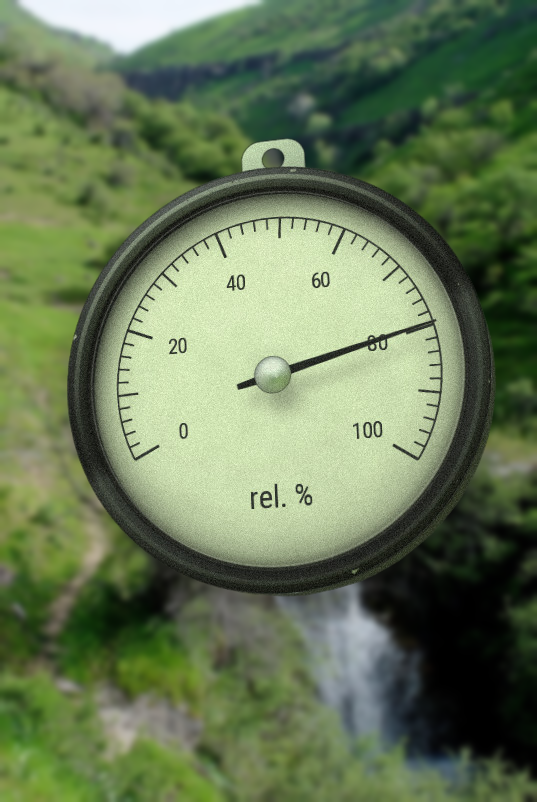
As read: 80; %
